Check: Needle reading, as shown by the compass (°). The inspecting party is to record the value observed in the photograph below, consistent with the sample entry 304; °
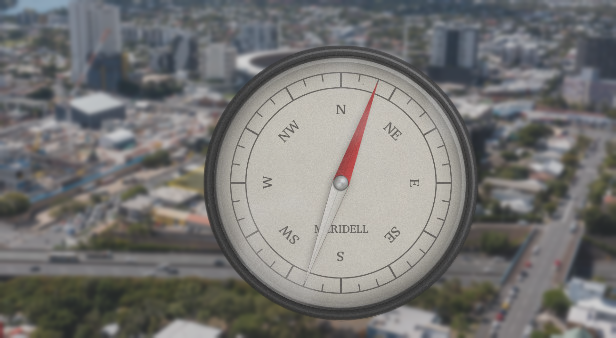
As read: 20; °
